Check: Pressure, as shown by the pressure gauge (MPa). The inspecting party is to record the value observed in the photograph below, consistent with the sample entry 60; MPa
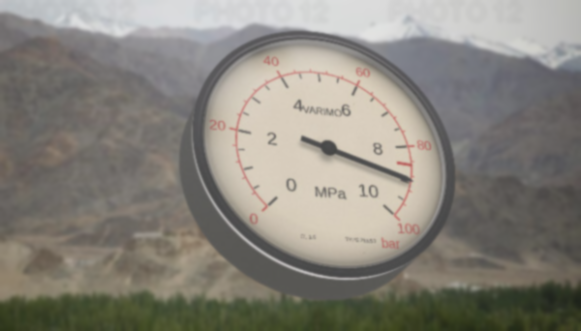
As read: 9; MPa
